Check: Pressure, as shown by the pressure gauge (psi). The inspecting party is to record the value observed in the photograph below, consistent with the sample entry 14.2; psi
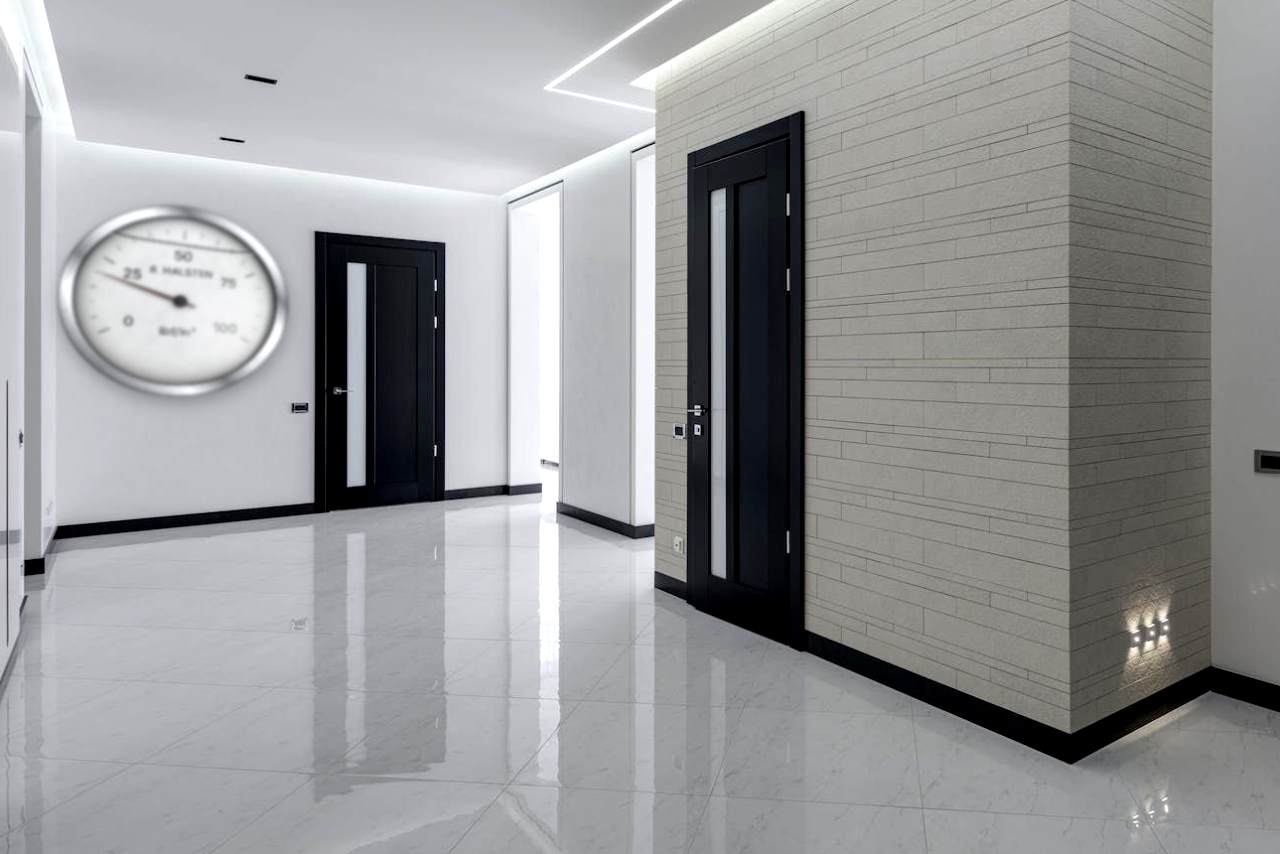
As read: 20; psi
